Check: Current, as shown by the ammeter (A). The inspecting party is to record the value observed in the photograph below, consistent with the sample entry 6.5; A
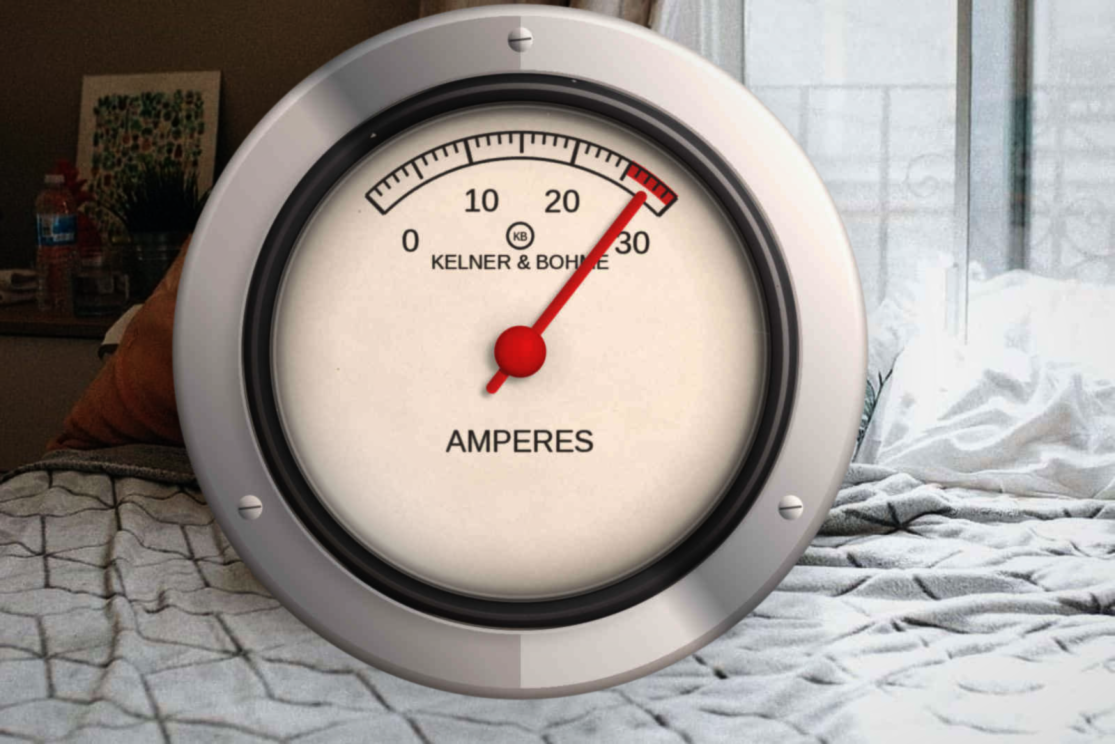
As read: 27.5; A
